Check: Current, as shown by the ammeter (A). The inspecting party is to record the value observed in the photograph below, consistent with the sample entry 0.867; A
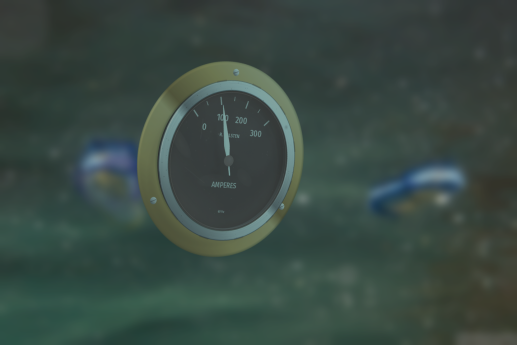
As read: 100; A
